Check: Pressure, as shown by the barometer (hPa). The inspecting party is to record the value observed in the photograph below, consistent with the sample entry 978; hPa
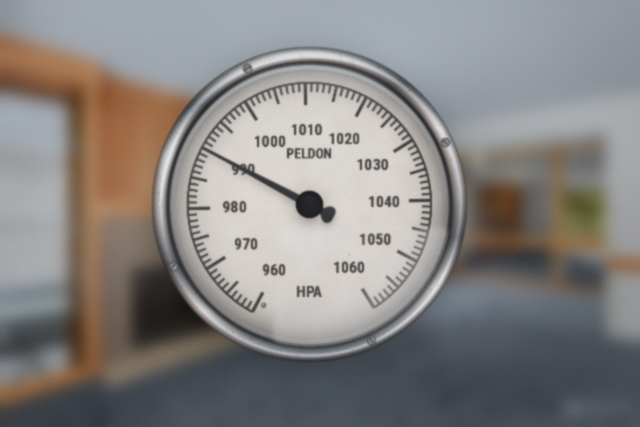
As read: 990; hPa
